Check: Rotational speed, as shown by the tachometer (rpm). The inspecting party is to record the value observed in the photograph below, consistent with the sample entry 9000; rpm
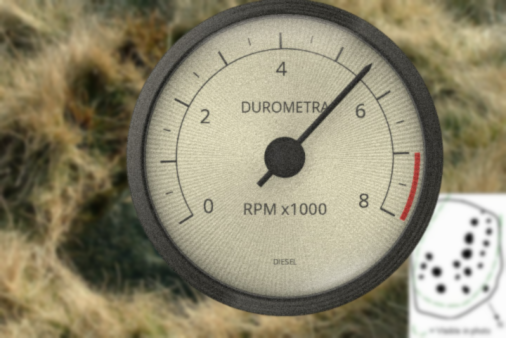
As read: 5500; rpm
